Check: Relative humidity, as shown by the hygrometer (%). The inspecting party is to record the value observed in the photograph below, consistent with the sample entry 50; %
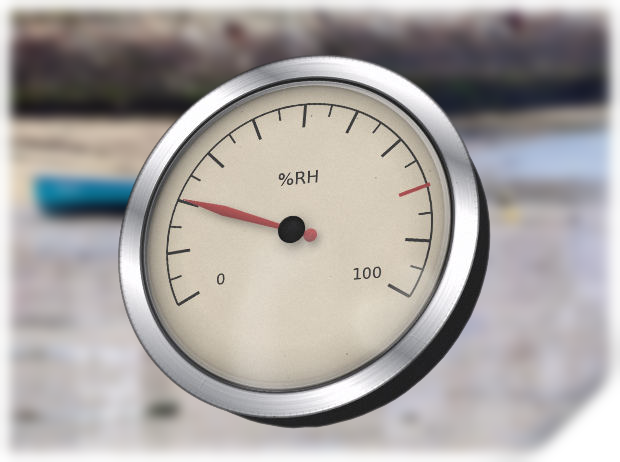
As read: 20; %
